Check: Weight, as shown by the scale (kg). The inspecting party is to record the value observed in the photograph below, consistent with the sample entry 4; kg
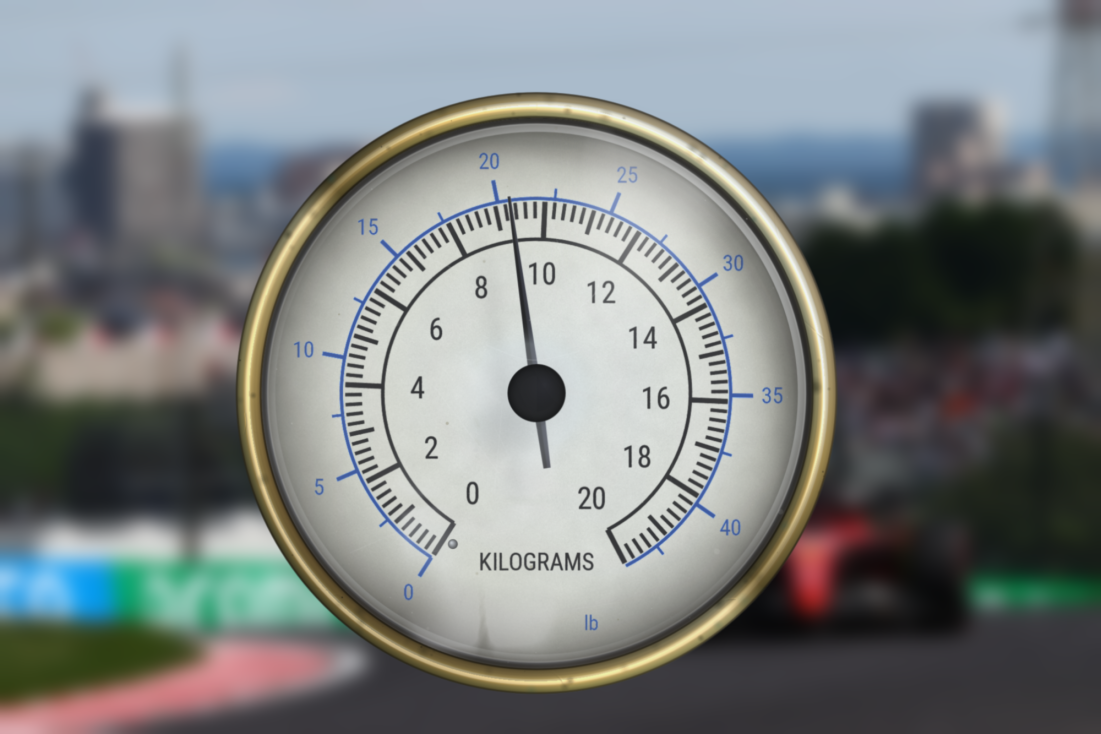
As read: 9.3; kg
